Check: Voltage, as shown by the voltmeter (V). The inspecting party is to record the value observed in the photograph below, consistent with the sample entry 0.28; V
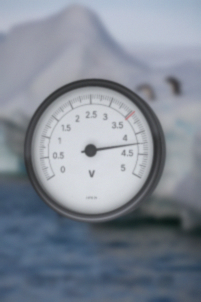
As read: 4.25; V
